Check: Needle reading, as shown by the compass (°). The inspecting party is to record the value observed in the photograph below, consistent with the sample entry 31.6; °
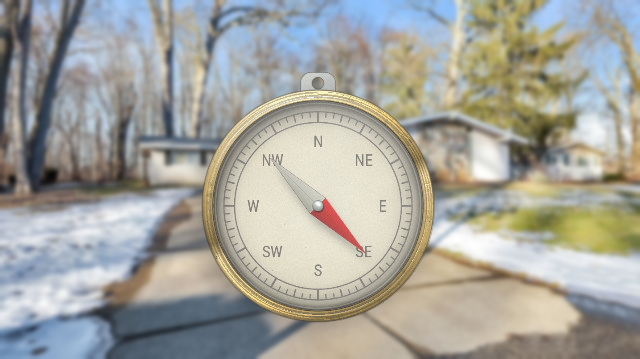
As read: 135; °
